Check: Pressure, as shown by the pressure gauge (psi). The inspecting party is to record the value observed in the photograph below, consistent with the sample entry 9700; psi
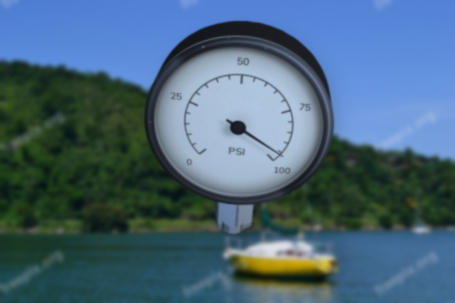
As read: 95; psi
